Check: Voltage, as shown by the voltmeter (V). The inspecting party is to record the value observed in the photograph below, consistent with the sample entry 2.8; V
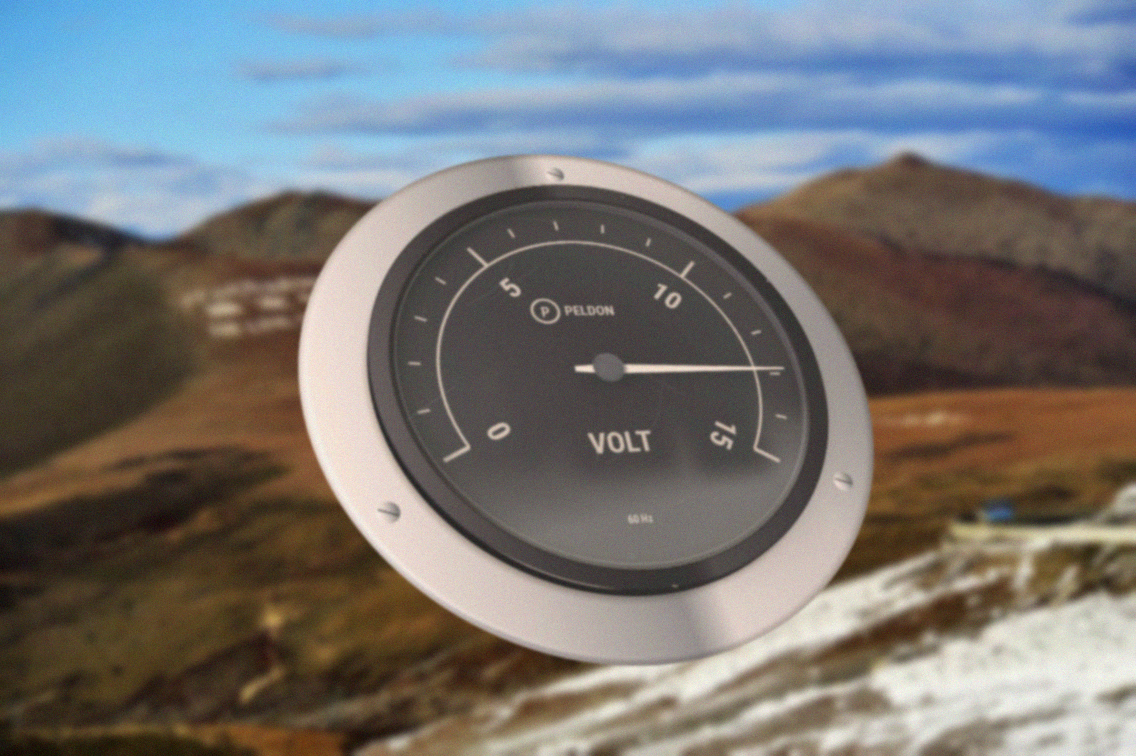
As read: 13; V
